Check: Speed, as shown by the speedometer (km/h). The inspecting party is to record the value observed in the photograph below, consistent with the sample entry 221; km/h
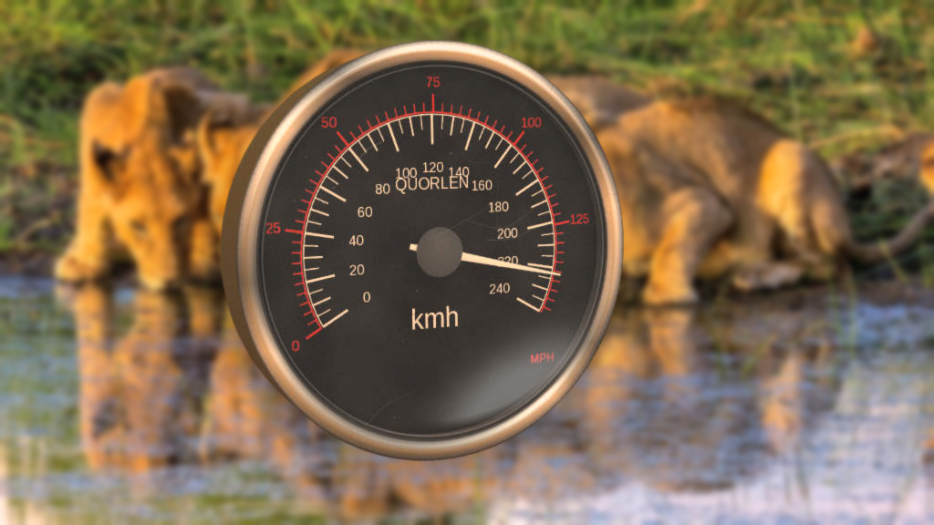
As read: 222.5; km/h
